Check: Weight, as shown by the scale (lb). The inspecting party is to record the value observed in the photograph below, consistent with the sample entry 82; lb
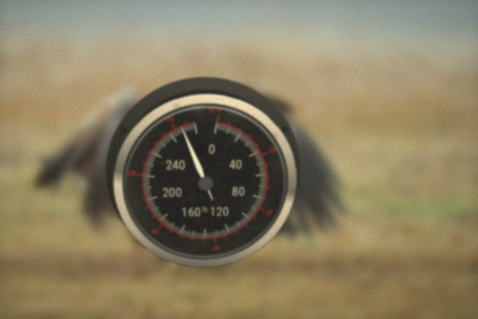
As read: 270; lb
